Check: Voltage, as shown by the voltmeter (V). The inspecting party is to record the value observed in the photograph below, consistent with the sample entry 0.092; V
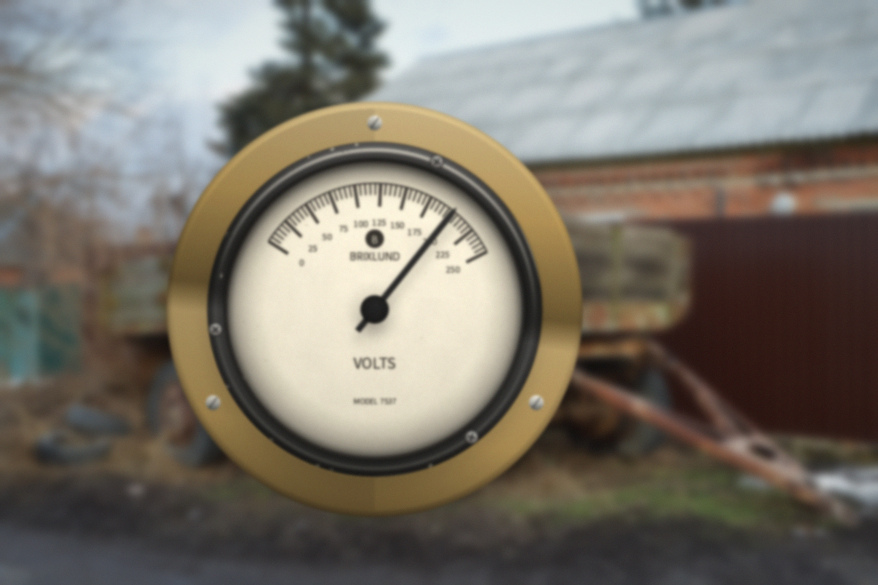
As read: 200; V
